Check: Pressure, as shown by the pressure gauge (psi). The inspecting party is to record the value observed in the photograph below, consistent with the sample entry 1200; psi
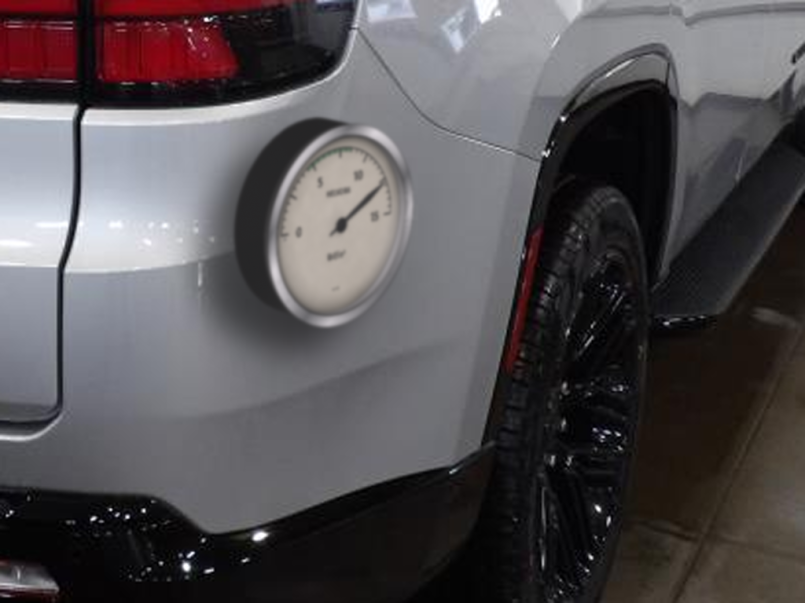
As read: 12.5; psi
